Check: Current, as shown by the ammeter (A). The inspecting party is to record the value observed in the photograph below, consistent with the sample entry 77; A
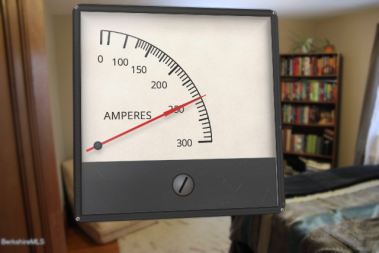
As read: 250; A
